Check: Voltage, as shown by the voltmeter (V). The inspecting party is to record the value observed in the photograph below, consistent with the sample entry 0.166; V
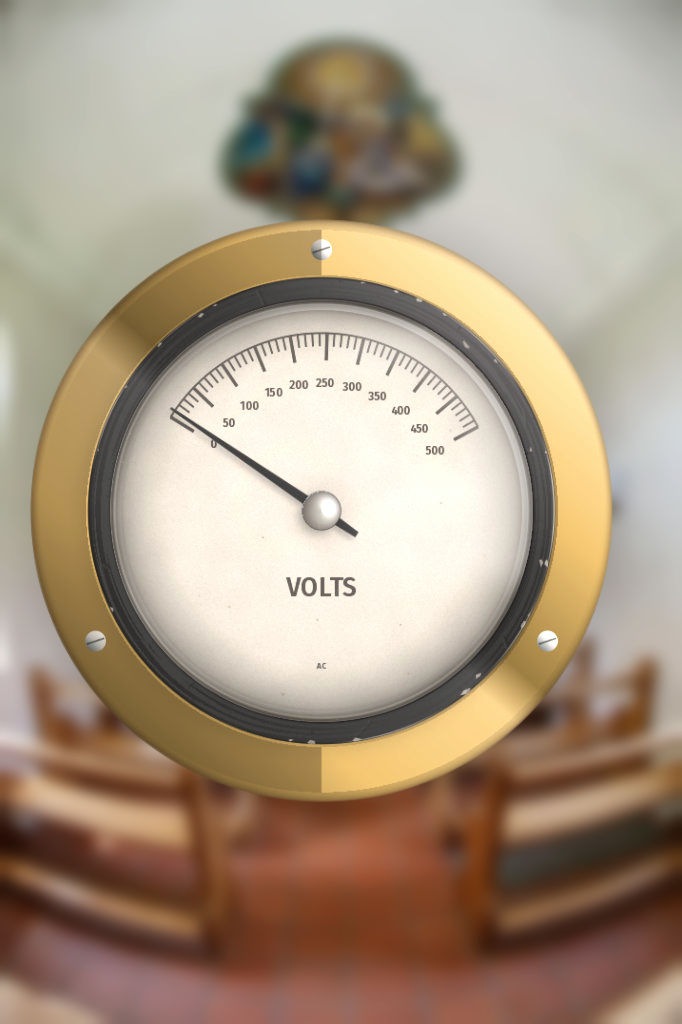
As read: 10; V
